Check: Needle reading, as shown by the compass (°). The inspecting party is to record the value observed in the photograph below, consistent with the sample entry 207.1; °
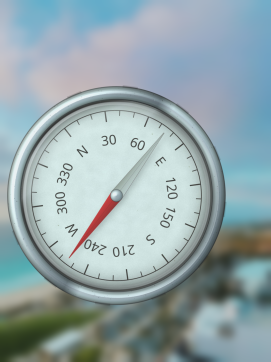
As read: 255; °
